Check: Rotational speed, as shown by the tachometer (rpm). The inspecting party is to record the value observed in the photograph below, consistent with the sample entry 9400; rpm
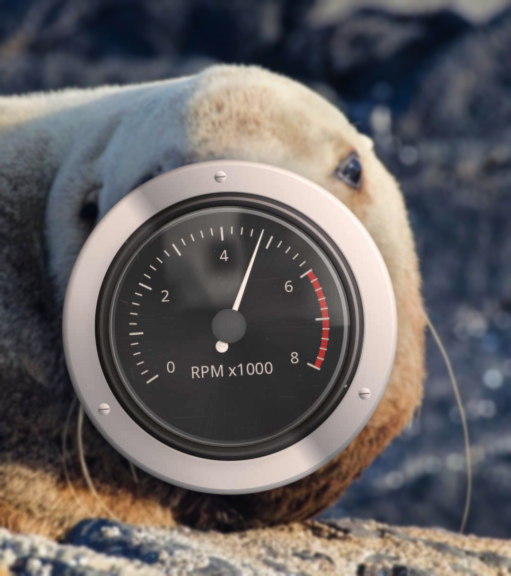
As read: 4800; rpm
